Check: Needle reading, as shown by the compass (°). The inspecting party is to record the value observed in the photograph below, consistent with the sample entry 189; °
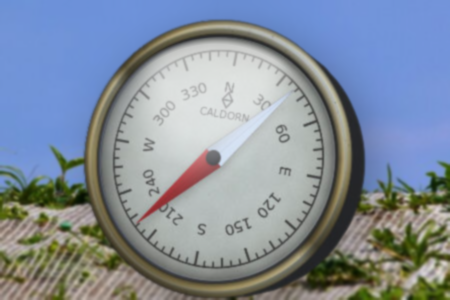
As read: 220; °
